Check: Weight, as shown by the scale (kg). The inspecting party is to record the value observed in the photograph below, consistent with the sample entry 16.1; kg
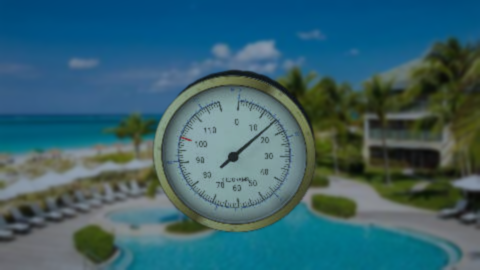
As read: 15; kg
